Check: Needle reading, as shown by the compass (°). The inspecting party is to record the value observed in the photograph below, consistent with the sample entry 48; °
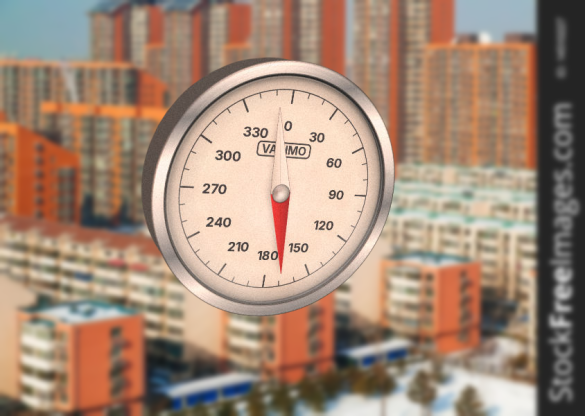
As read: 170; °
